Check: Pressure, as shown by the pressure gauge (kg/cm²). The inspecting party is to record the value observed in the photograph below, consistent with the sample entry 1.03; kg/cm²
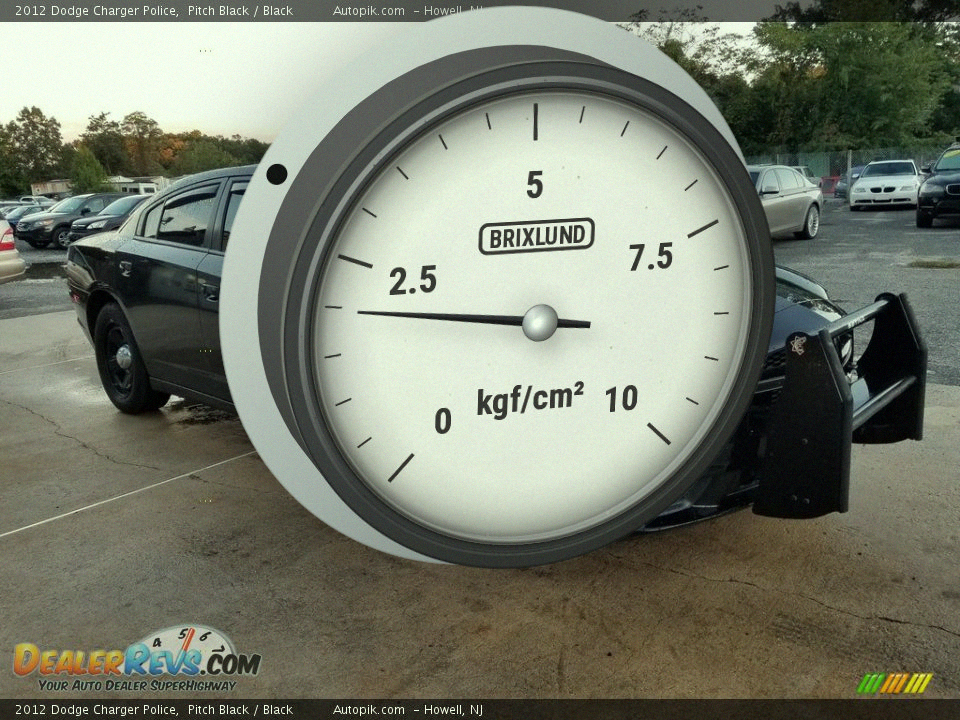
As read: 2; kg/cm²
